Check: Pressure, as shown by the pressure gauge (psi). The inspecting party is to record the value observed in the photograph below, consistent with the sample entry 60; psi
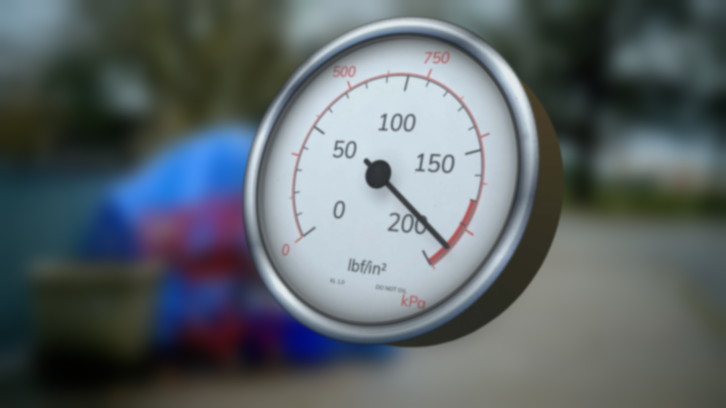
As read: 190; psi
